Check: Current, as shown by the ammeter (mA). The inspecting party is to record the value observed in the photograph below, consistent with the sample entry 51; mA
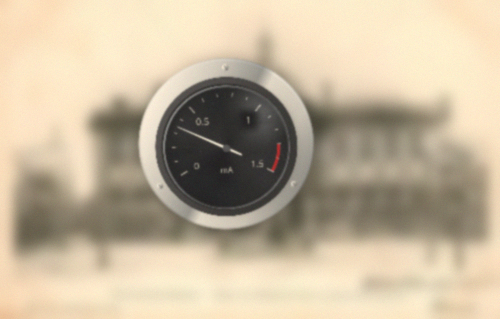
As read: 0.35; mA
